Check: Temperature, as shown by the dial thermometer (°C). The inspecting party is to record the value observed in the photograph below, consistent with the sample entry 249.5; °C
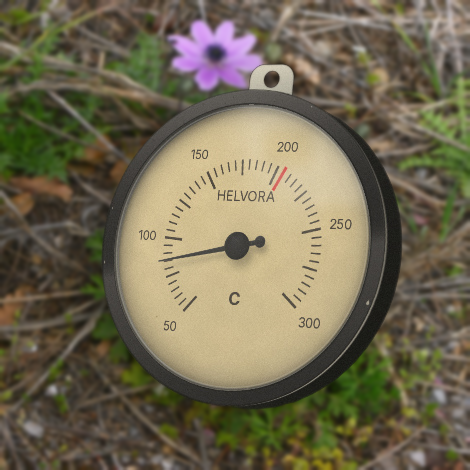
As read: 85; °C
